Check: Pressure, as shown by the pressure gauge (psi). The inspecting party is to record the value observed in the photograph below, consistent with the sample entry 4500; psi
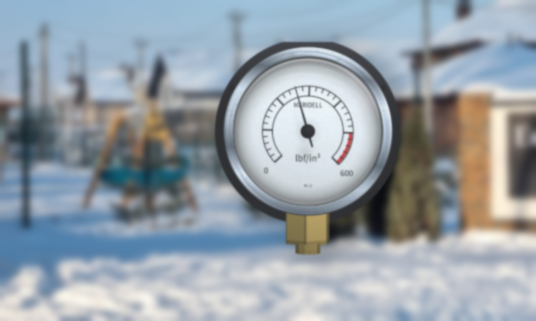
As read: 260; psi
